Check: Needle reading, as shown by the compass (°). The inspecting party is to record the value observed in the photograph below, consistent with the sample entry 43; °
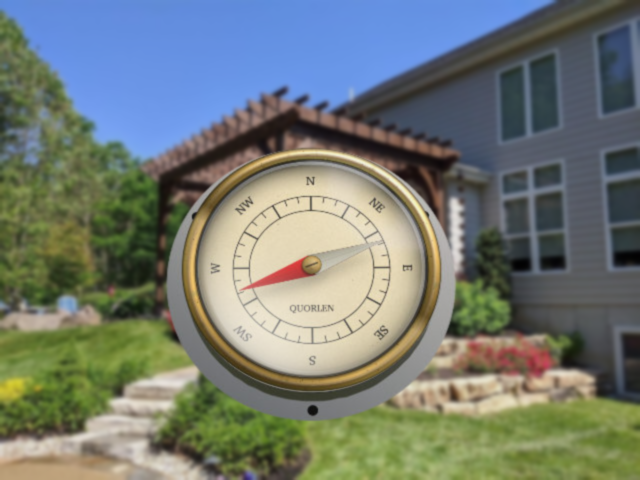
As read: 250; °
